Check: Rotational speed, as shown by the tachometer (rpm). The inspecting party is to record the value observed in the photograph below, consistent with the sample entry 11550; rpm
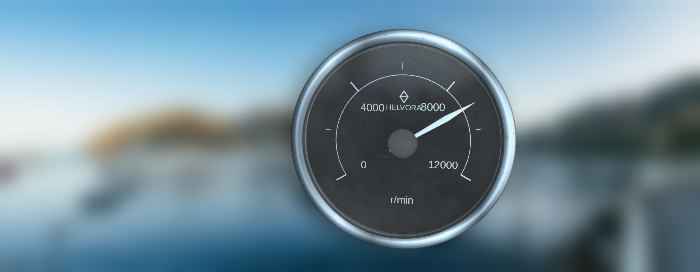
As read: 9000; rpm
